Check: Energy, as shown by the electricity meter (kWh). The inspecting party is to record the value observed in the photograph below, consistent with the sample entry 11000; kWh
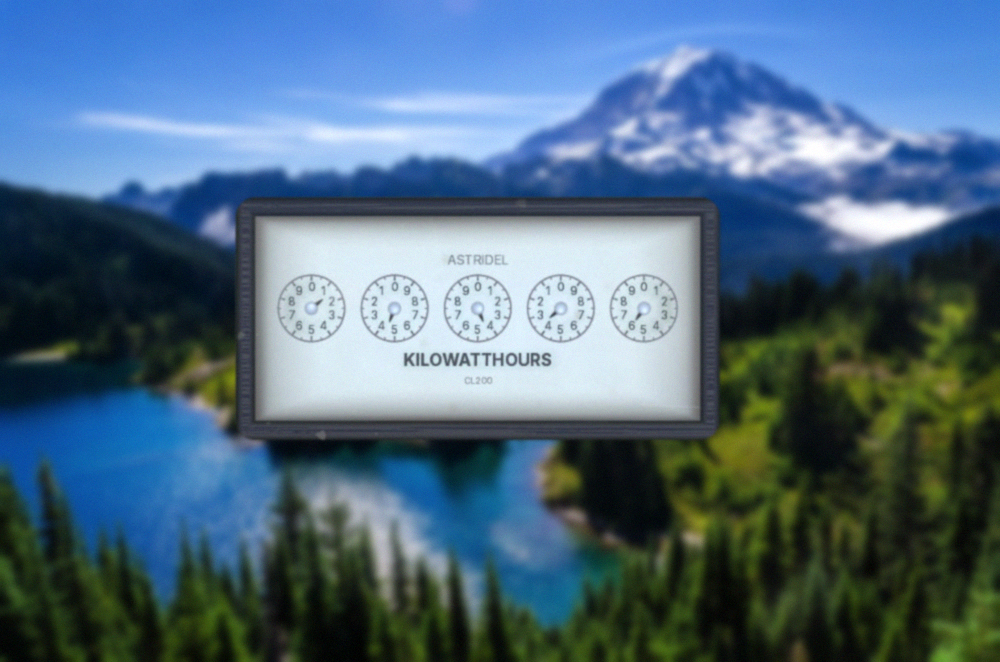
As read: 14436; kWh
